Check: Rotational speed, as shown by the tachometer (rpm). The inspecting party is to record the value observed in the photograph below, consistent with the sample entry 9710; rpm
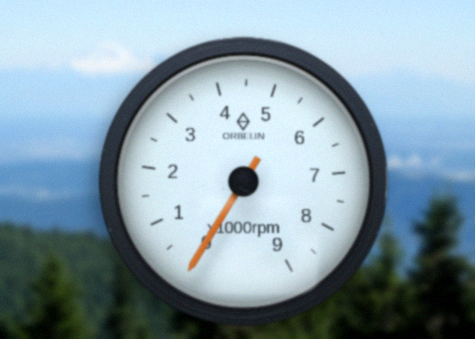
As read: 0; rpm
